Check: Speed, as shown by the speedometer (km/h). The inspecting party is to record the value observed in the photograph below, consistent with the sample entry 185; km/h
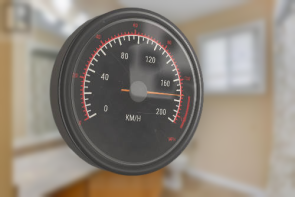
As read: 175; km/h
